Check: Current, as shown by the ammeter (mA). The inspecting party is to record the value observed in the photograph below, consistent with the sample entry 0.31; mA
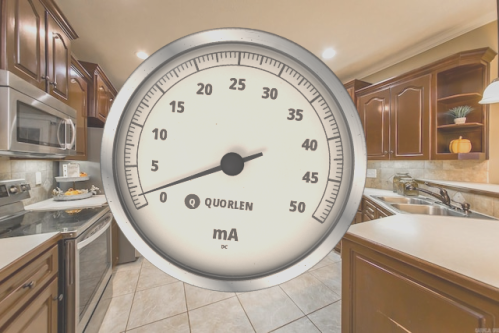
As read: 1.5; mA
